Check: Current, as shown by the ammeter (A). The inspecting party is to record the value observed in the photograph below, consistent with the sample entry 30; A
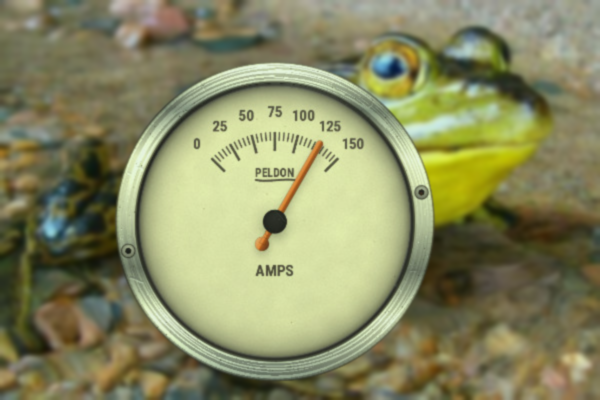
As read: 125; A
